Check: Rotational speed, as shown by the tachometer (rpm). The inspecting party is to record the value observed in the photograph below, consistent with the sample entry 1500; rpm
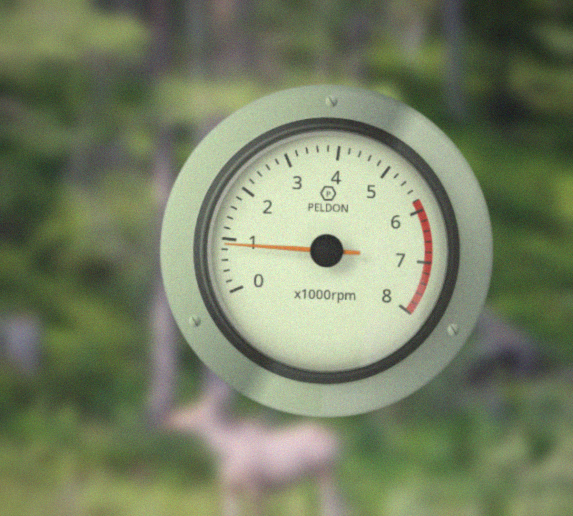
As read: 900; rpm
